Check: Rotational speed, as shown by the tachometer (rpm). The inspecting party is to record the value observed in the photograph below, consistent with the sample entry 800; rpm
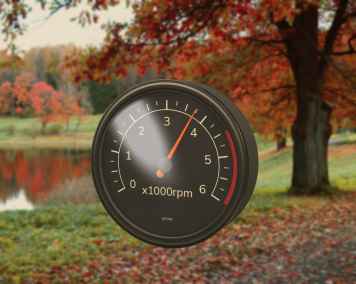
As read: 3750; rpm
